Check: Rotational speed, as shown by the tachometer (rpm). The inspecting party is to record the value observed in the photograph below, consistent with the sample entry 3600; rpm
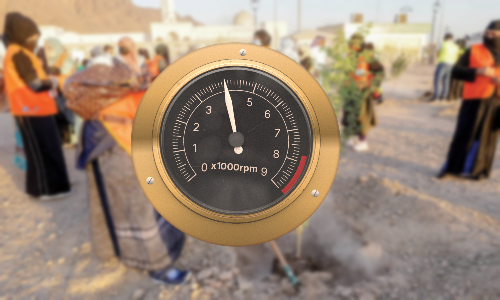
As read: 4000; rpm
